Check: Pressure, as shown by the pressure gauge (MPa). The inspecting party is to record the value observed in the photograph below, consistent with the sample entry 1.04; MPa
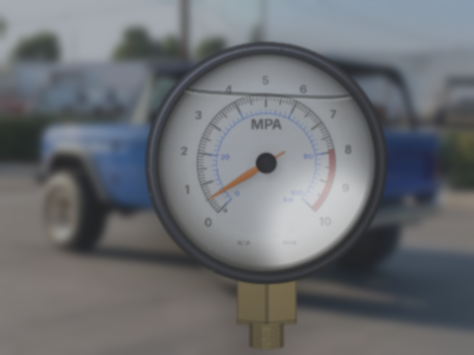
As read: 0.5; MPa
